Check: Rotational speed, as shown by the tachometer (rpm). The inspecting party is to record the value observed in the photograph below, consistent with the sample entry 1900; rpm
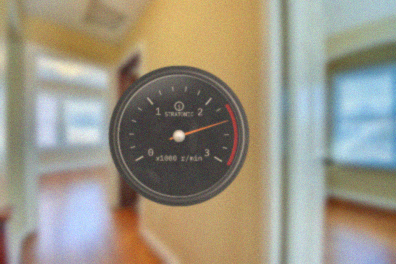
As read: 2400; rpm
